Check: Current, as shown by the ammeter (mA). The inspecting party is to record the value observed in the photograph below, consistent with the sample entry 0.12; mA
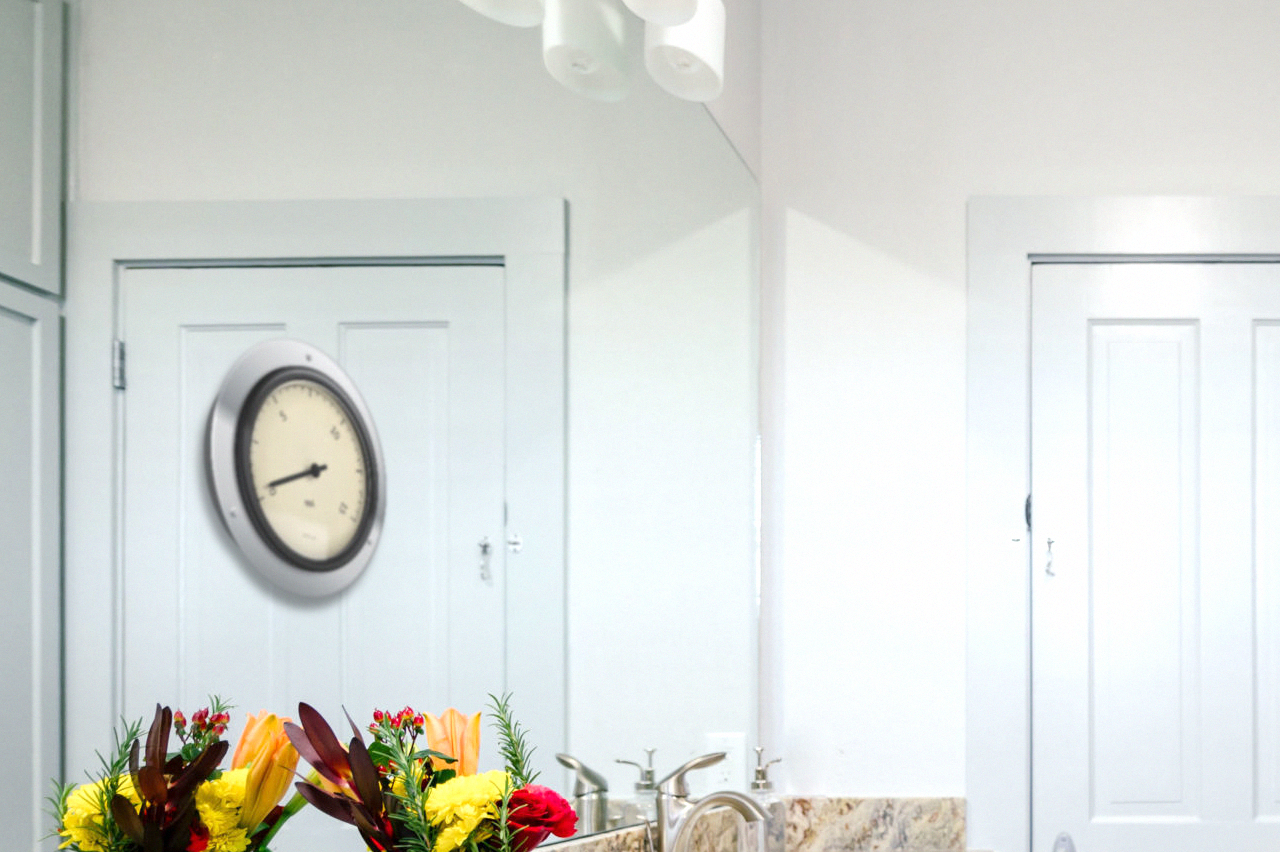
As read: 0.5; mA
